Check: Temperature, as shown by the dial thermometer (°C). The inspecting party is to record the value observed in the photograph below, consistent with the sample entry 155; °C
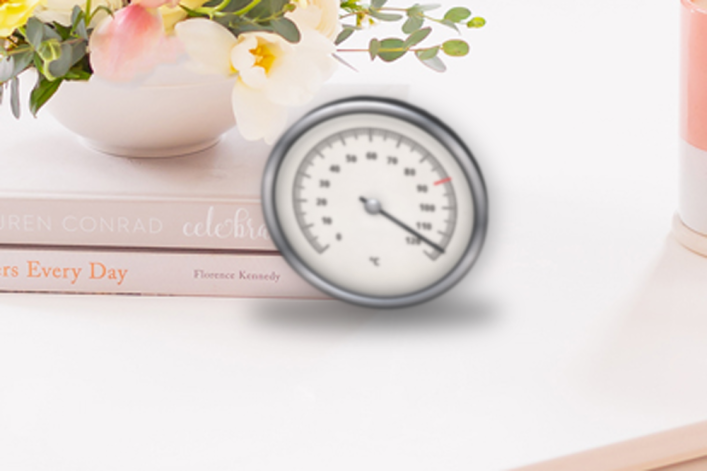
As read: 115; °C
